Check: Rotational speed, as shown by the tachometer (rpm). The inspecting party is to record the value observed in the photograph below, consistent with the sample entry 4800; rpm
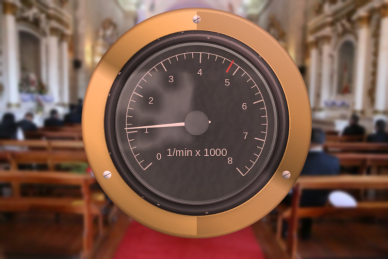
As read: 1100; rpm
